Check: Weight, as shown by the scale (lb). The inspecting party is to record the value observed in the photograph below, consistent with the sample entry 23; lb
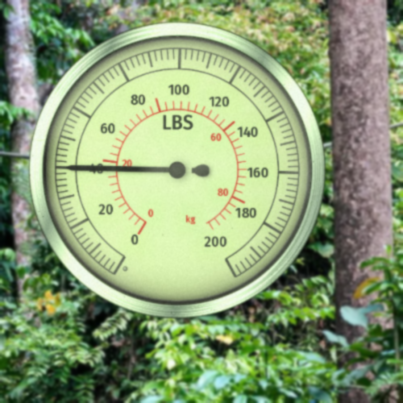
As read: 40; lb
